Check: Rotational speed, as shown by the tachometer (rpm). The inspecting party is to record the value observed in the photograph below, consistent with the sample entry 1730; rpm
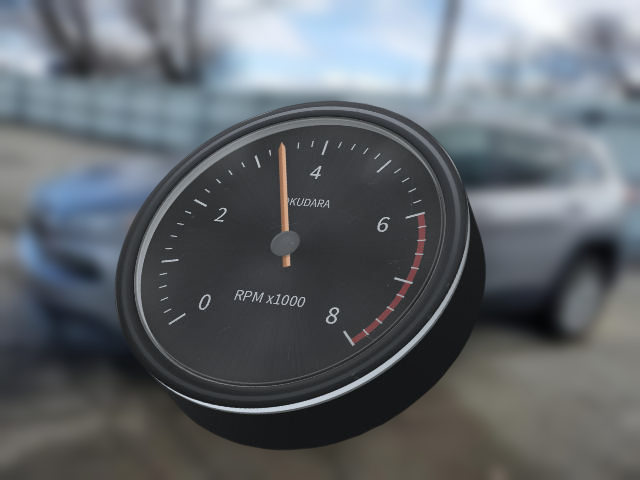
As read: 3400; rpm
